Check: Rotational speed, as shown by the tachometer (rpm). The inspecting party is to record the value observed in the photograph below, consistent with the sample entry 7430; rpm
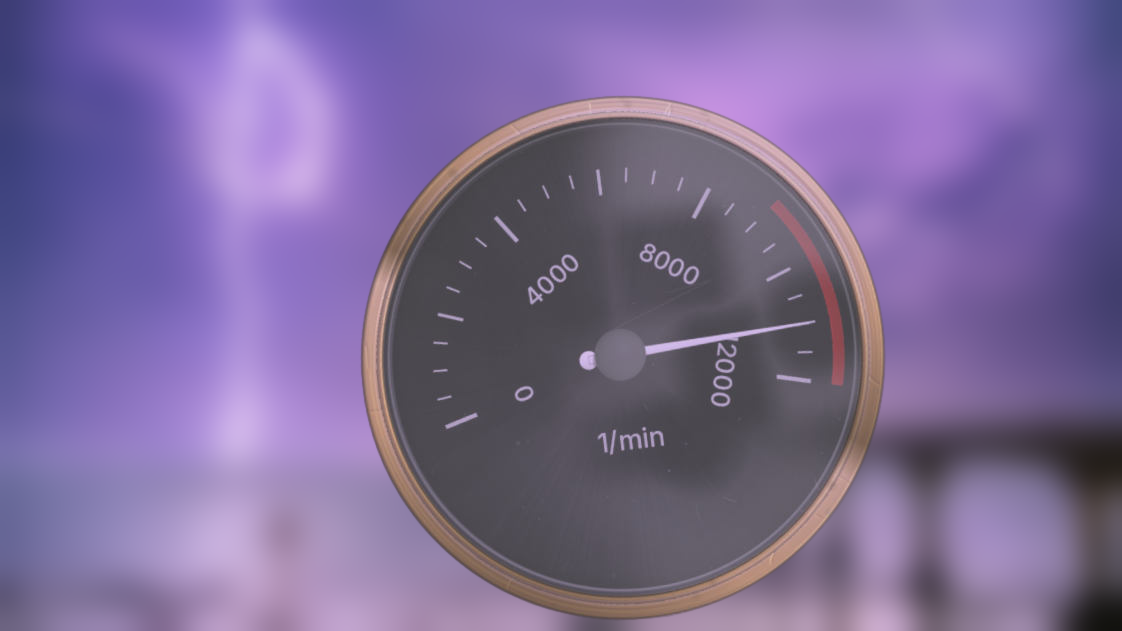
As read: 11000; rpm
